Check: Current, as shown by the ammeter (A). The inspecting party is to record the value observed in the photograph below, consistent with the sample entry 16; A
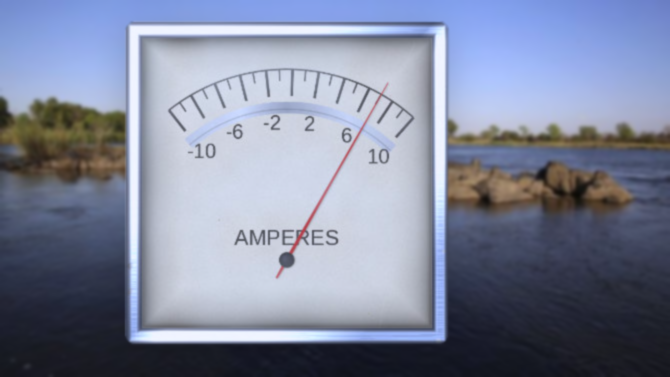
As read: 7; A
